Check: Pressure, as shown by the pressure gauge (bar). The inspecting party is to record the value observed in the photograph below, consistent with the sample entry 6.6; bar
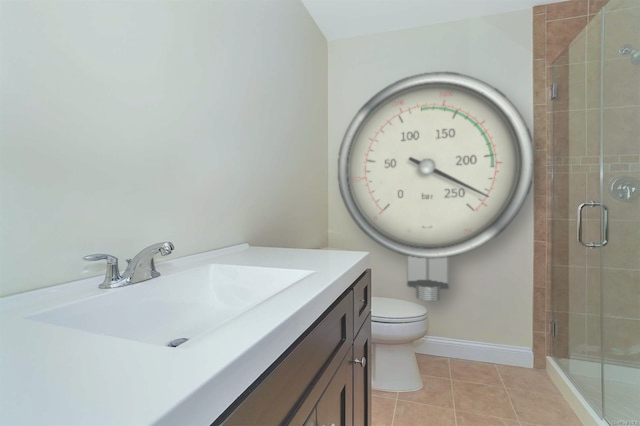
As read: 235; bar
